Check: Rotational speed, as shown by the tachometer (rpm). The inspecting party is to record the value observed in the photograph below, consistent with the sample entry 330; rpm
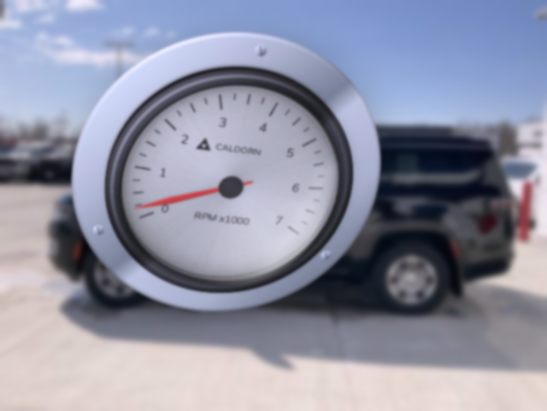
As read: 250; rpm
